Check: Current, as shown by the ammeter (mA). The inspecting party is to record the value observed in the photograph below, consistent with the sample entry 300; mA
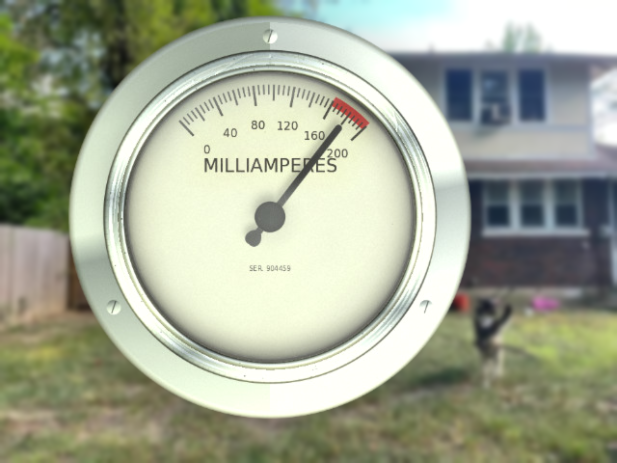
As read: 180; mA
